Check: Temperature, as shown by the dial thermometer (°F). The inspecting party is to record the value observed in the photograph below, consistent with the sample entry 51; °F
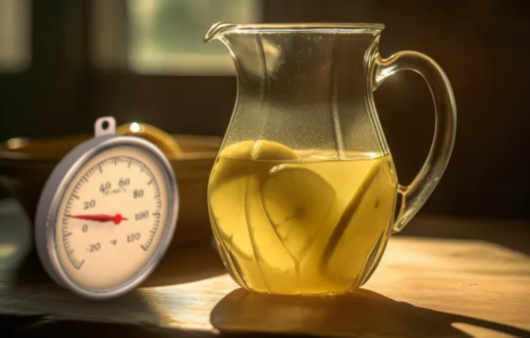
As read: 10; °F
